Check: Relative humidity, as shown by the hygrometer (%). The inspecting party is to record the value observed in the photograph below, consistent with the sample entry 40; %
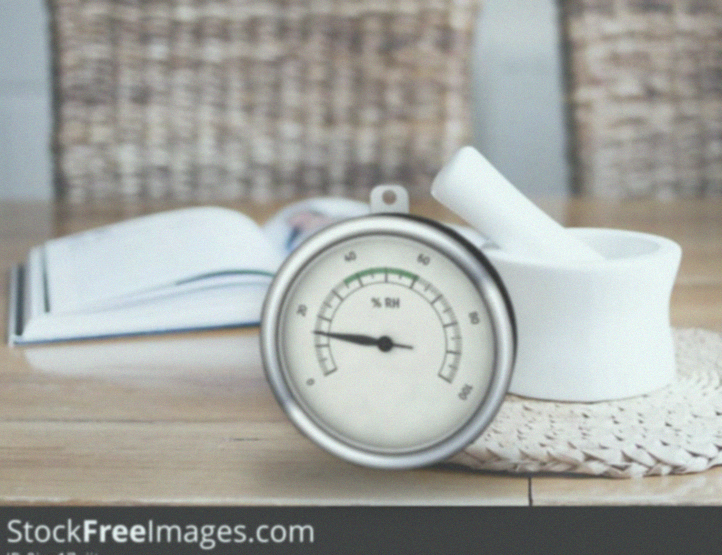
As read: 15; %
